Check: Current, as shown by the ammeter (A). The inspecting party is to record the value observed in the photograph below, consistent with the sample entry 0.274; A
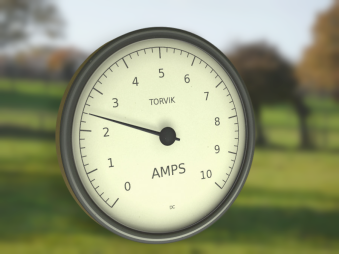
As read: 2.4; A
